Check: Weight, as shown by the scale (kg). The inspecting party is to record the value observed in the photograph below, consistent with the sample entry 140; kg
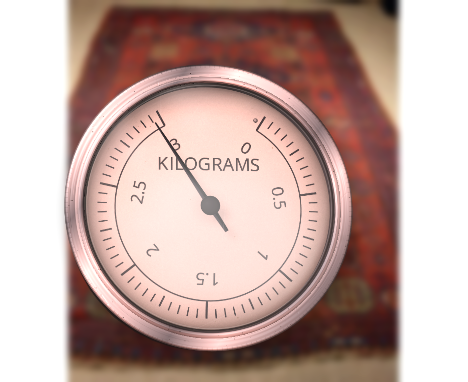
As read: 2.95; kg
